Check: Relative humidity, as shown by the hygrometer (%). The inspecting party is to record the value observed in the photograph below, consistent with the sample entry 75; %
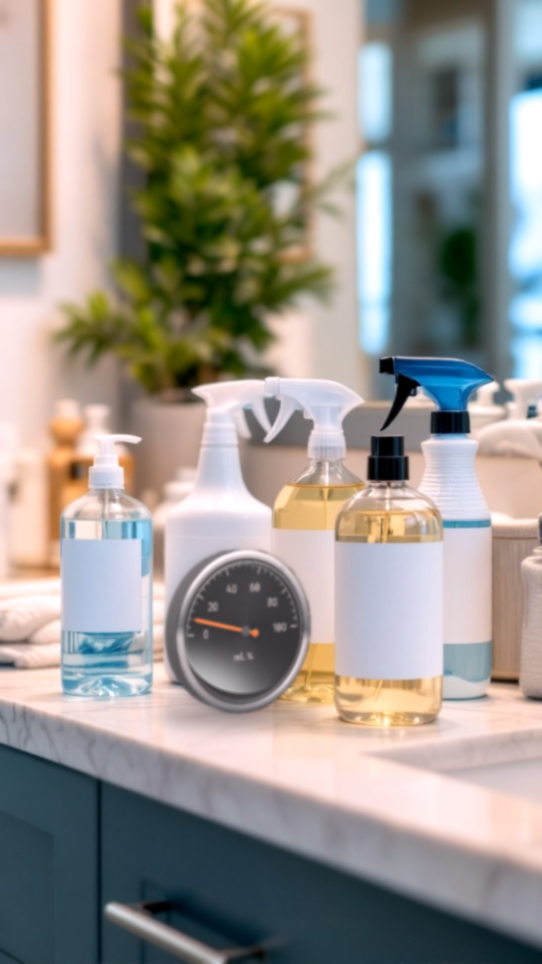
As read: 8; %
